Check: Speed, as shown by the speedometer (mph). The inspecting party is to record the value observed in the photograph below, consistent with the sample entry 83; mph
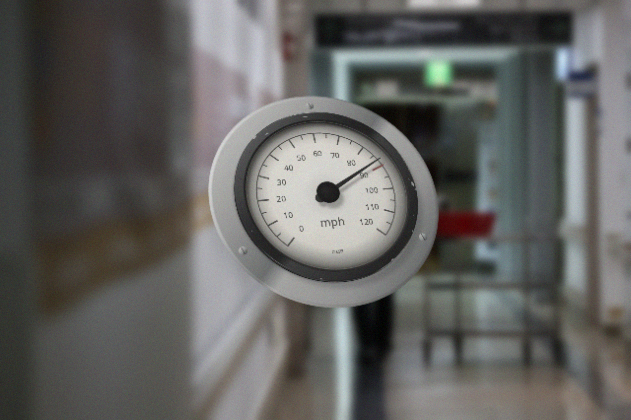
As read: 87.5; mph
